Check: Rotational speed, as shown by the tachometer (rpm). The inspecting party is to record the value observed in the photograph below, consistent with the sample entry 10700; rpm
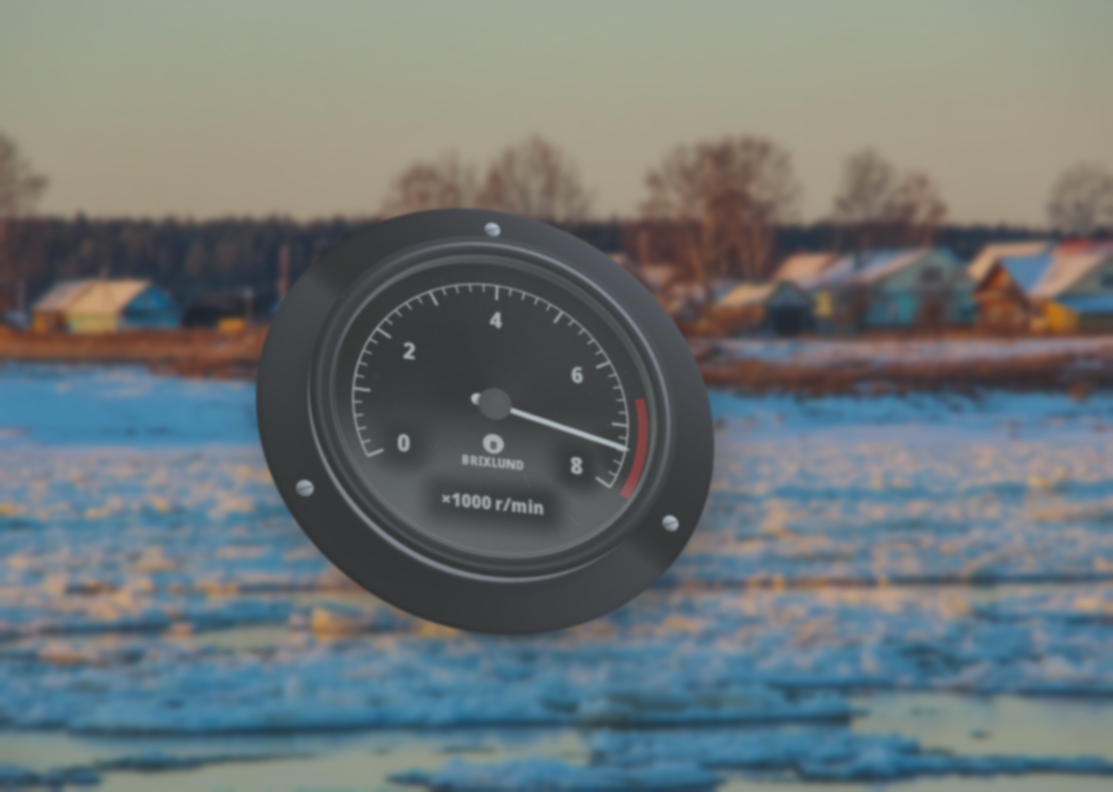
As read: 7400; rpm
